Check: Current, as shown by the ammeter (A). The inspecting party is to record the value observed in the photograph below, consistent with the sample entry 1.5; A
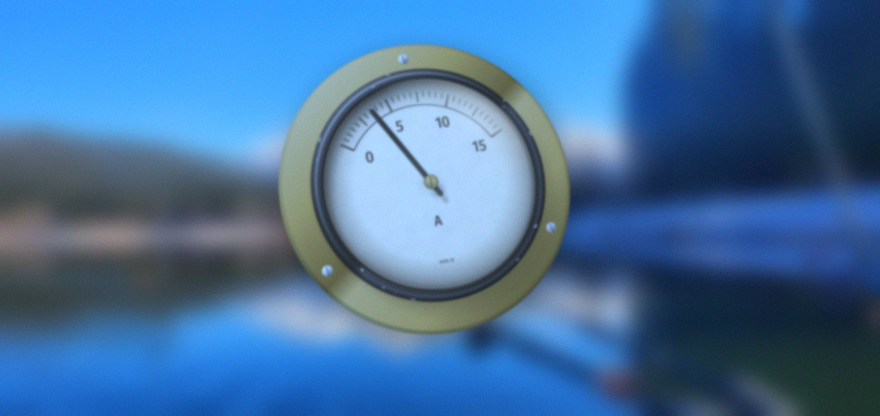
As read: 3.5; A
